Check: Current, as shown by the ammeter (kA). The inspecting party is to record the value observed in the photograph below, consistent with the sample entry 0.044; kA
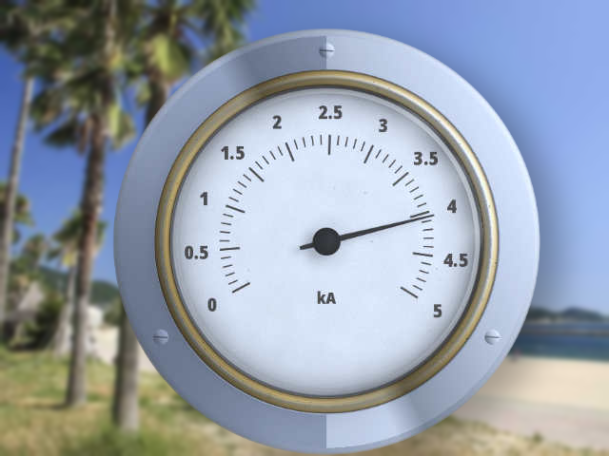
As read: 4.05; kA
